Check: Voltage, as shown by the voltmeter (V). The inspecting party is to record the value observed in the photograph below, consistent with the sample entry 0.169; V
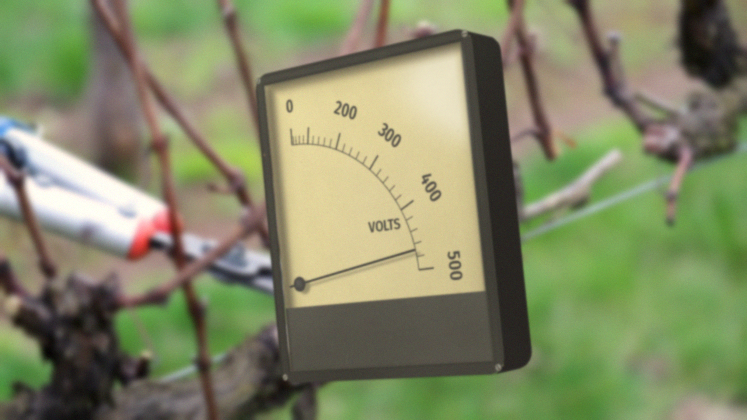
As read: 470; V
